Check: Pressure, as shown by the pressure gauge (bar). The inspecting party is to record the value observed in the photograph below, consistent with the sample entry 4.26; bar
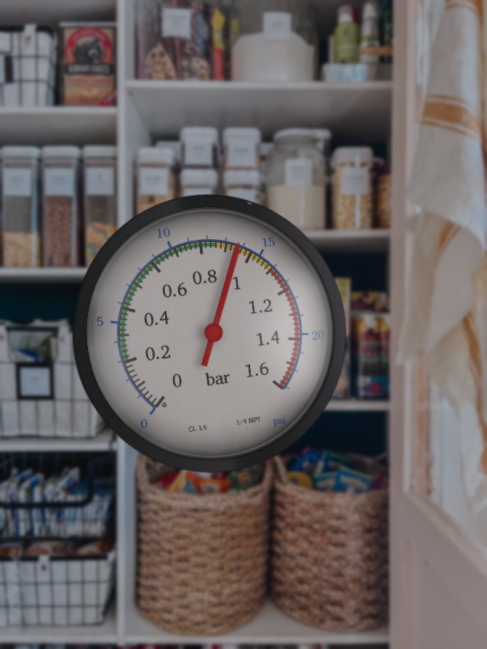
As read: 0.94; bar
